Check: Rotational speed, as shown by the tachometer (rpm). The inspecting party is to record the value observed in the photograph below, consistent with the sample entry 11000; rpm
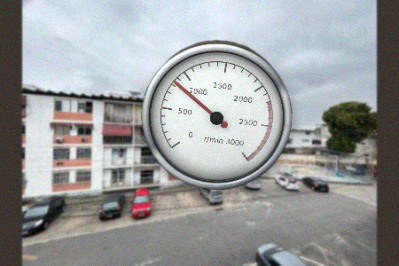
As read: 850; rpm
